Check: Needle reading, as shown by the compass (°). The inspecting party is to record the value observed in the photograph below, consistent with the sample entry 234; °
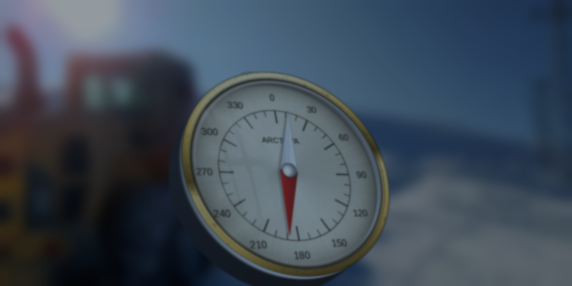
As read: 190; °
